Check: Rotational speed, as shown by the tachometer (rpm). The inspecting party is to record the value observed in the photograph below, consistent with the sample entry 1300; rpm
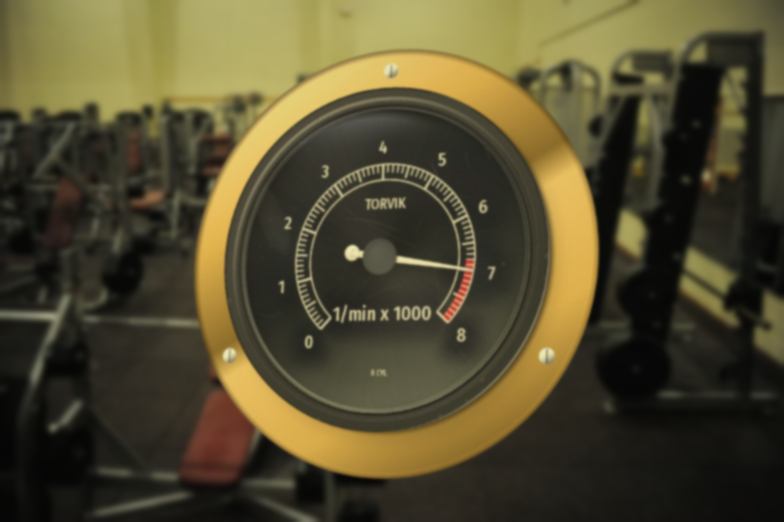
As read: 7000; rpm
